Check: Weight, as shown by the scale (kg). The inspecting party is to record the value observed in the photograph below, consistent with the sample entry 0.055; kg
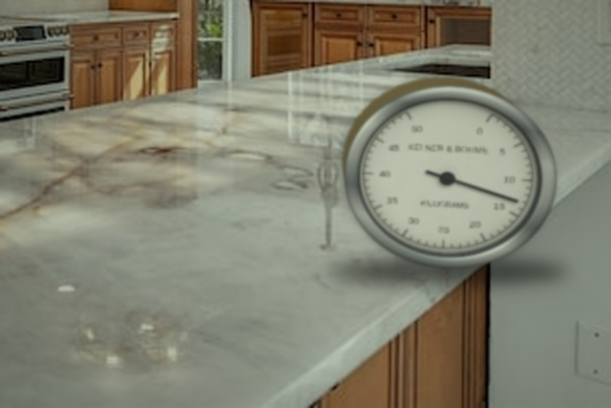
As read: 13; kg
